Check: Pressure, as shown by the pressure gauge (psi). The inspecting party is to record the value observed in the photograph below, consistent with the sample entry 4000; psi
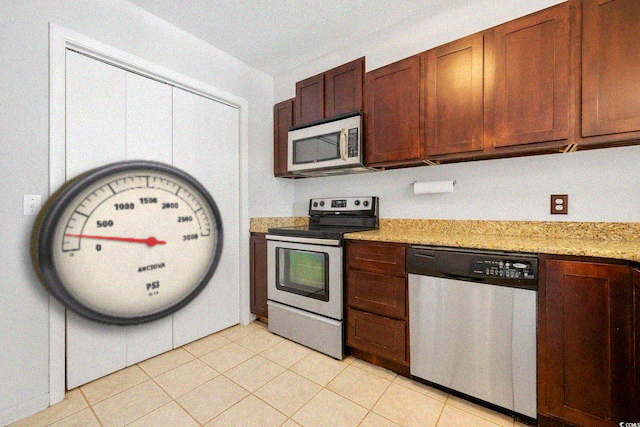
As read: 200; psi
